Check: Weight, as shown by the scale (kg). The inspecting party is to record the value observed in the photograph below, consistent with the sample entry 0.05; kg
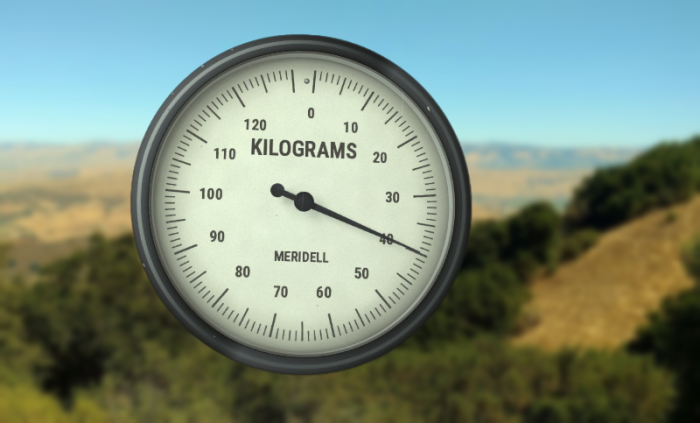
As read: 40; kg
